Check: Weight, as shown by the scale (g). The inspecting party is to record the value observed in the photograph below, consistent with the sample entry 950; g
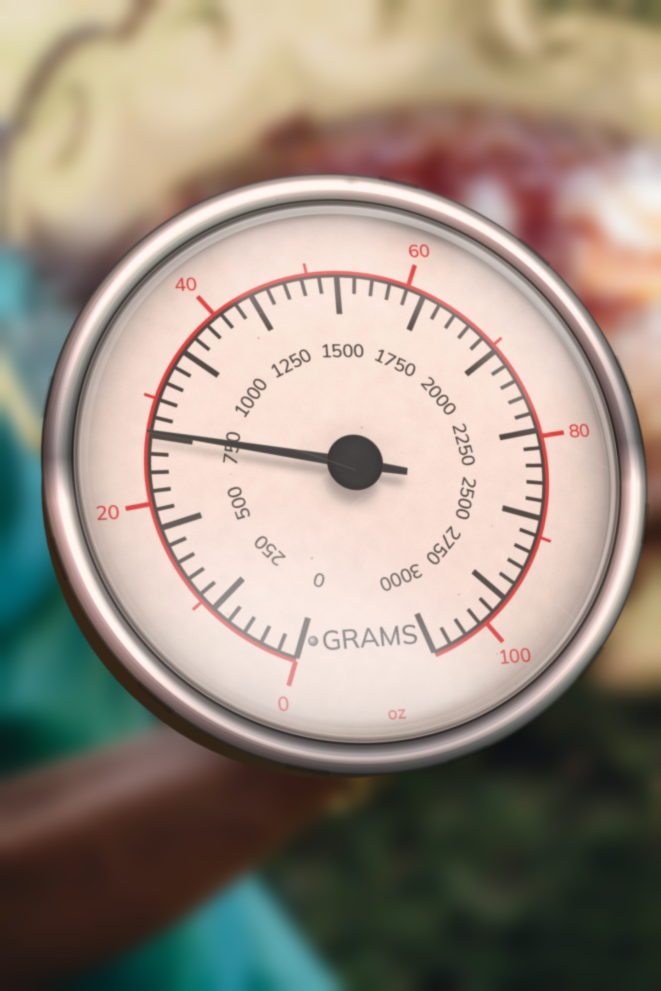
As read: 750; g
